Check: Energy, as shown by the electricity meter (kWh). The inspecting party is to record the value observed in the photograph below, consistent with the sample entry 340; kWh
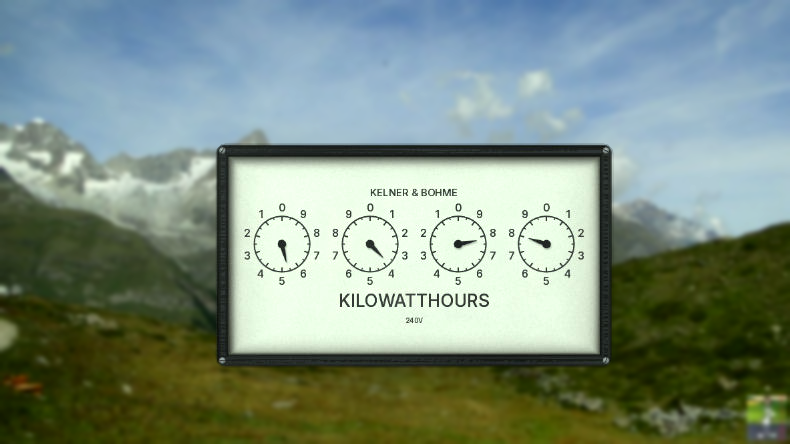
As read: 5378; kWh
